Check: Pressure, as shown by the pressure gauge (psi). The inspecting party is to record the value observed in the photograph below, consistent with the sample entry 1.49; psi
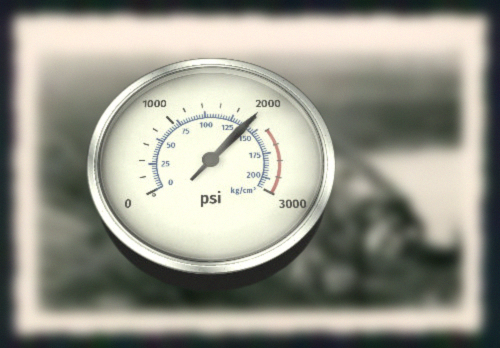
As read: 2000; psi
